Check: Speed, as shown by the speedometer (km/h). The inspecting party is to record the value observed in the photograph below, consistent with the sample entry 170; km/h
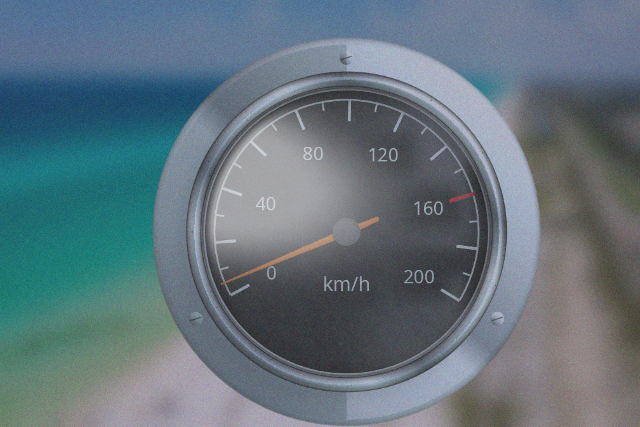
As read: 5; km/h
